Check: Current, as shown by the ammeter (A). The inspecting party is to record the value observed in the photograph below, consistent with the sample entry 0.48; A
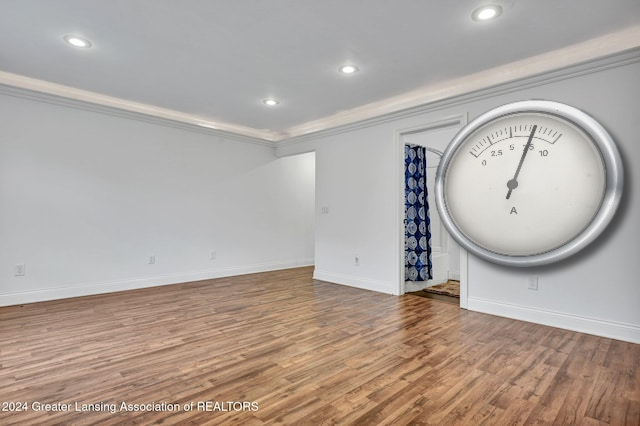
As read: 7.5; A
